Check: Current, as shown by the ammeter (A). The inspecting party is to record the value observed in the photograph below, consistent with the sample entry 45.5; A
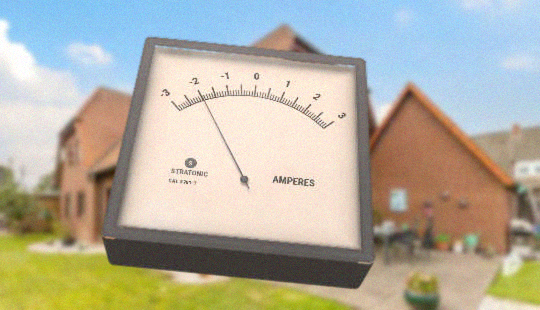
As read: -2; A
